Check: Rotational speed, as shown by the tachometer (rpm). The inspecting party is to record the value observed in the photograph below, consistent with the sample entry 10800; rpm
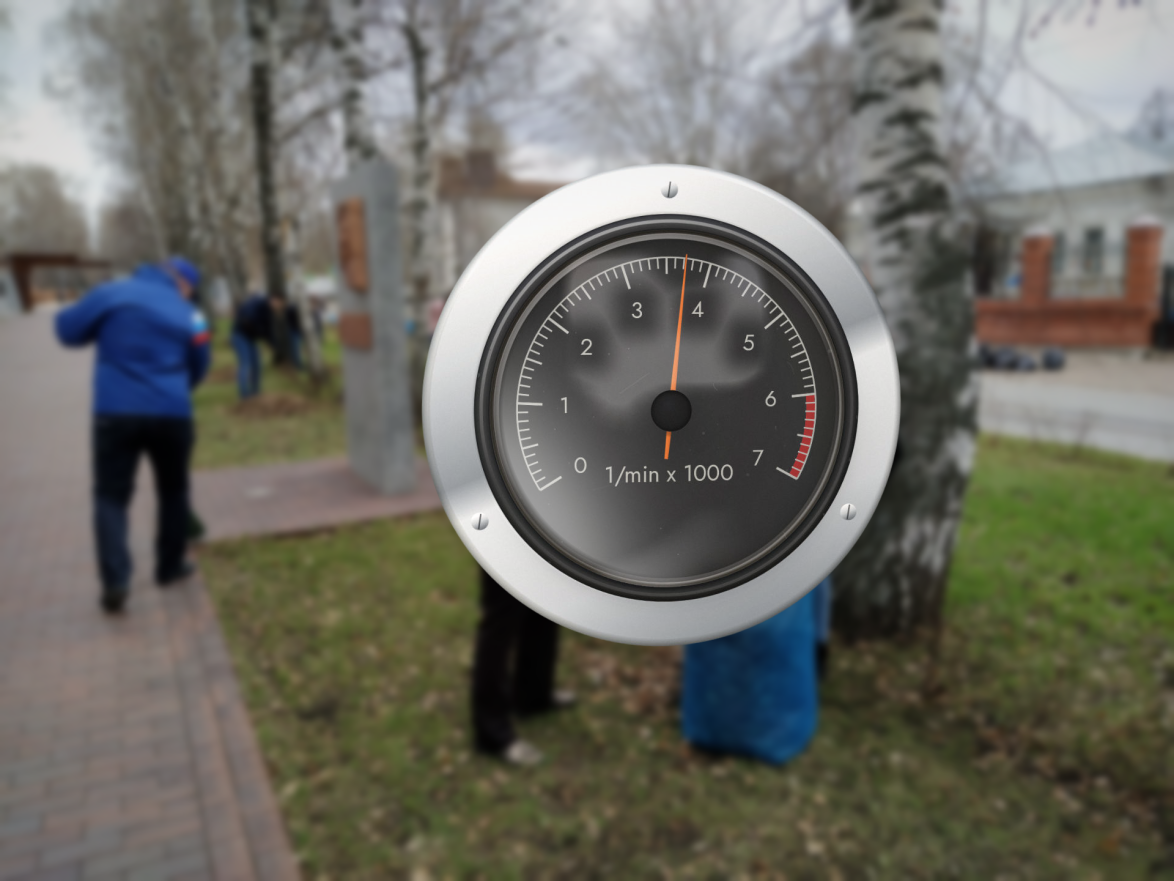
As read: 3700; rpm
